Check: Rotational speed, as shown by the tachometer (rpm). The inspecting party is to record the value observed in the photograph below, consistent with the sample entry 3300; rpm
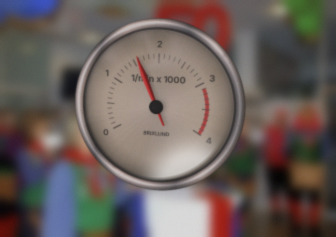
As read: 1600; rpm
